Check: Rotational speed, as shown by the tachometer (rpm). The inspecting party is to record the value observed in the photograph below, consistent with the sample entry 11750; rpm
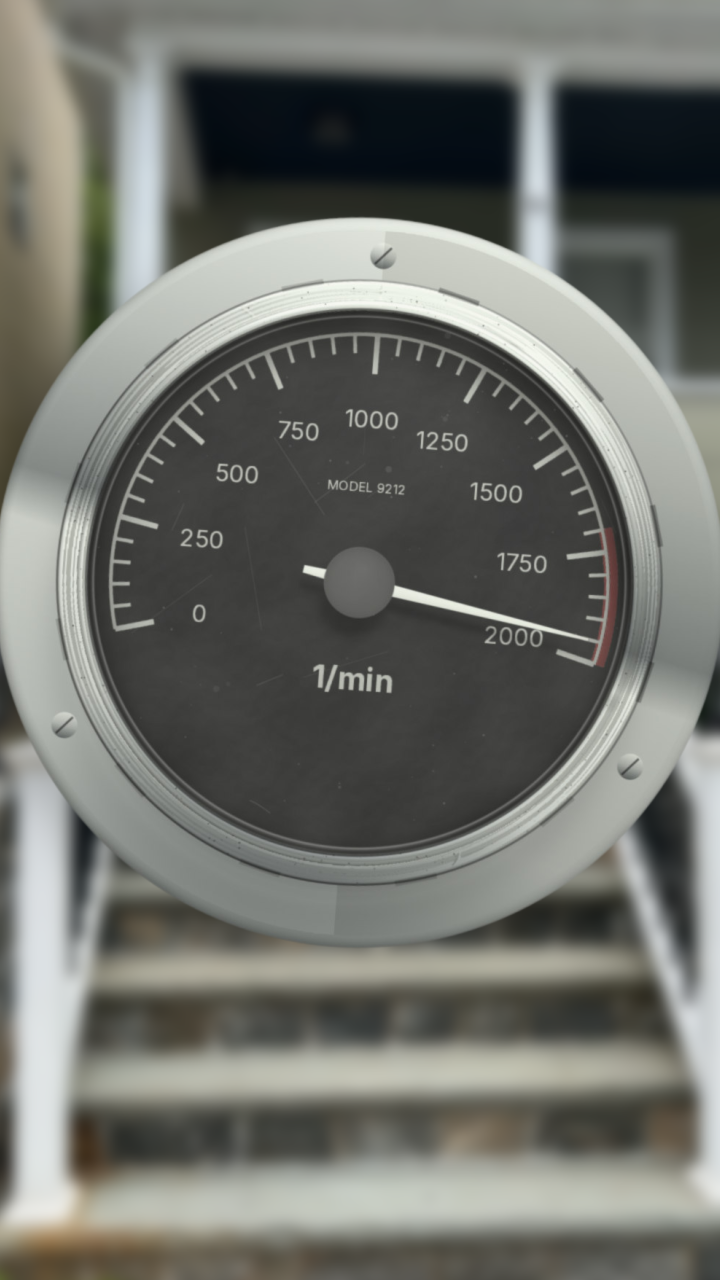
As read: 1950; rpm
